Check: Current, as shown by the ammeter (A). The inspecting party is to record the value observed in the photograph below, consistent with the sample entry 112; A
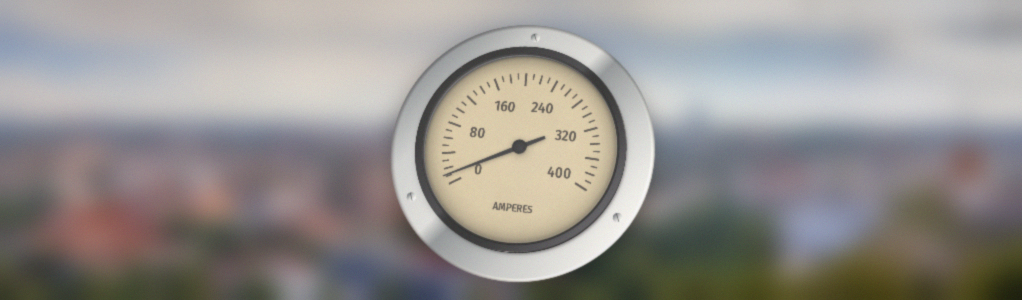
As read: 10; A
